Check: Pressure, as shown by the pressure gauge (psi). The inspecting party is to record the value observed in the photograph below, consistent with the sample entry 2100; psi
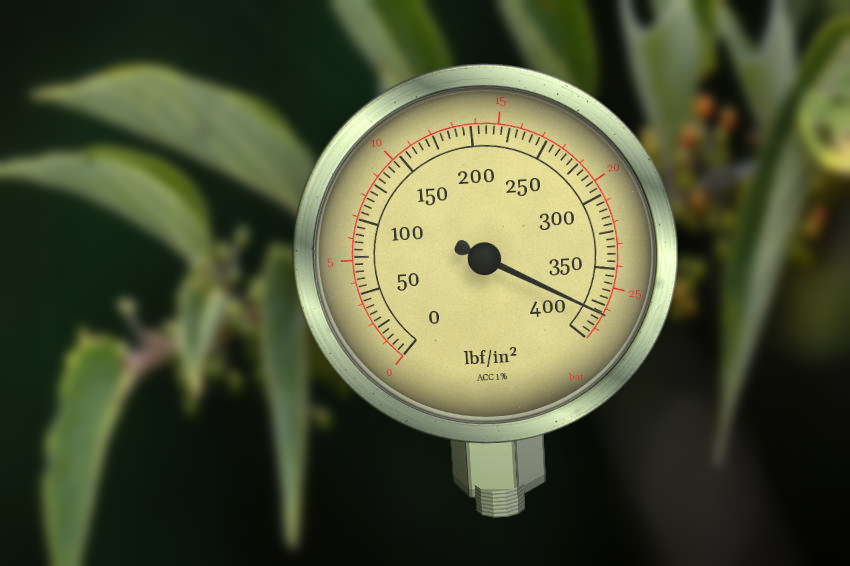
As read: 380; psi
